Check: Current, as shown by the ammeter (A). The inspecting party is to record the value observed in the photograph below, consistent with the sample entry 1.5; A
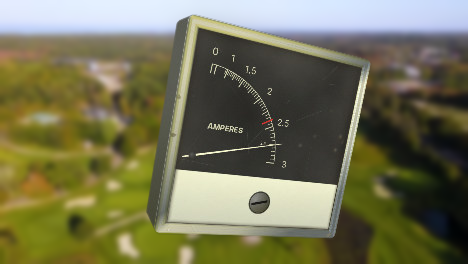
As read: 2.75; A
